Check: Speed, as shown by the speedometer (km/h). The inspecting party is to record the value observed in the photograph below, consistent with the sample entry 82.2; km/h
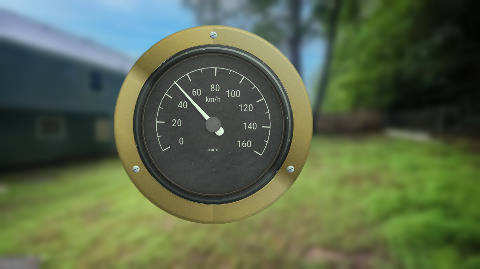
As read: 50; km/h
